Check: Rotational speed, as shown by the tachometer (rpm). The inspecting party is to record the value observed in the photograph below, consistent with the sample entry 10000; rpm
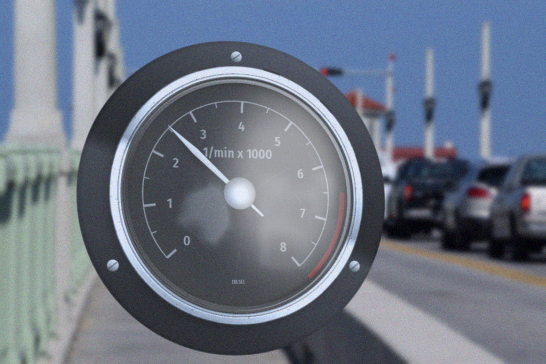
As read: 2500; rpm
